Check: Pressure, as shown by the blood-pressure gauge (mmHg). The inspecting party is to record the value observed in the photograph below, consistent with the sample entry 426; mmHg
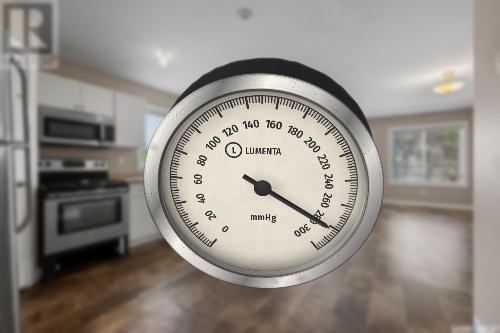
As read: 280; mmHg
